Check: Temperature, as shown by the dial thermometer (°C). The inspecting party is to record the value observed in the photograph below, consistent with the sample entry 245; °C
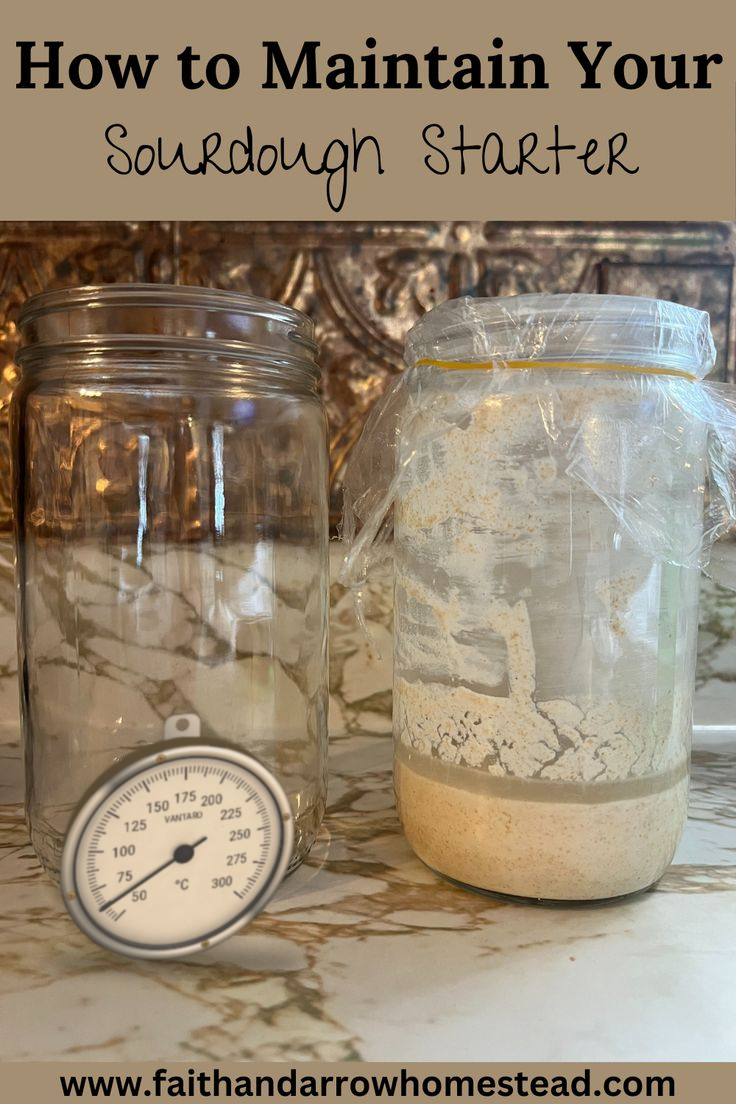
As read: 62.5; °C
